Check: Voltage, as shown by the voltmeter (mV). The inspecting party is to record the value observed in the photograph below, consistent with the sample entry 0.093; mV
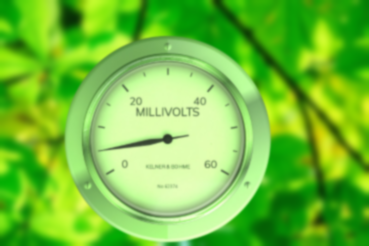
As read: 5; mV
